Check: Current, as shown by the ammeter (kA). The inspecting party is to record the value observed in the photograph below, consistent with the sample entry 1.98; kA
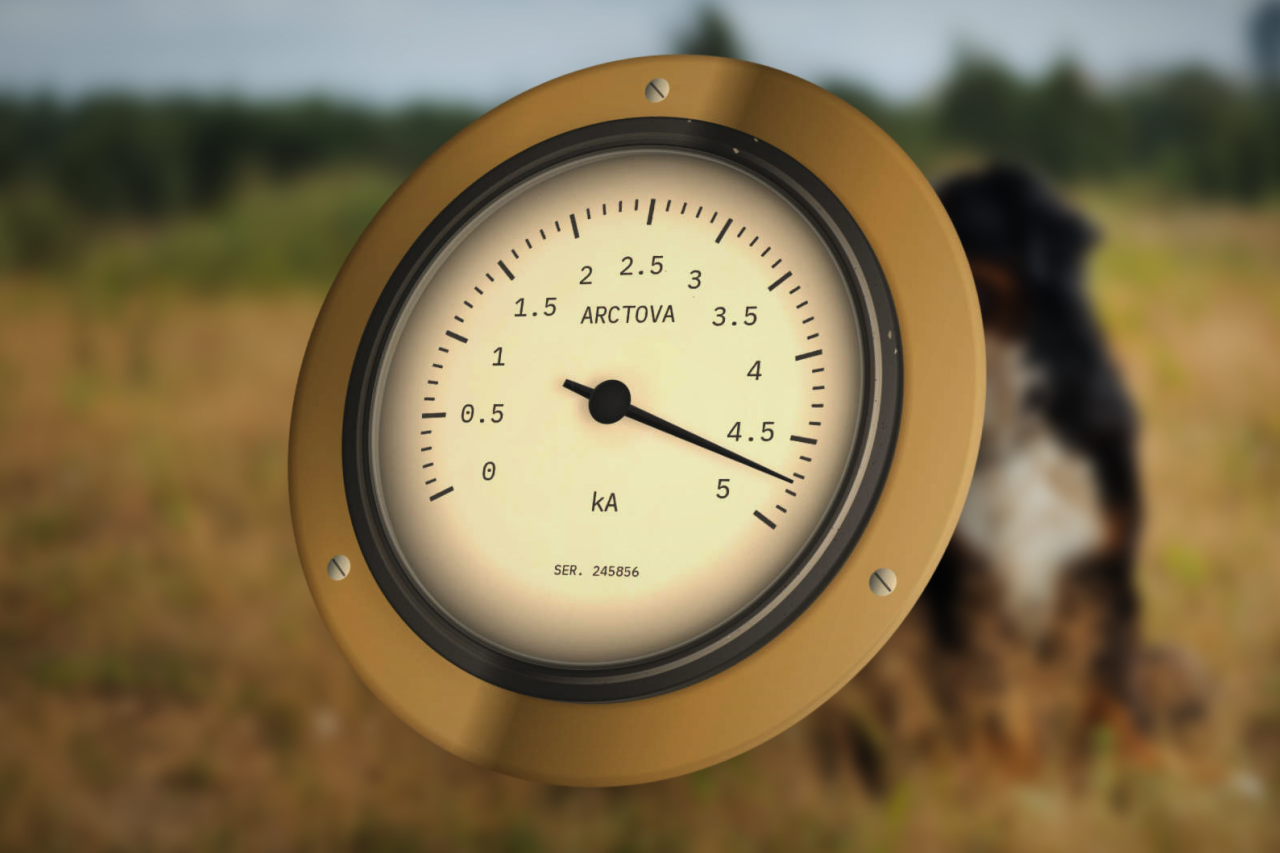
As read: 4.75; kA
